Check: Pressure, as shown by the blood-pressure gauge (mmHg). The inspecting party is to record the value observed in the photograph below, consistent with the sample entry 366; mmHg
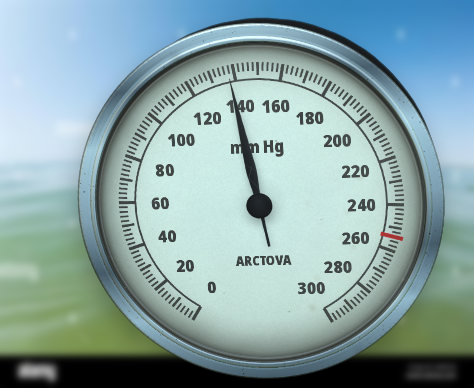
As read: 138; mmHg
